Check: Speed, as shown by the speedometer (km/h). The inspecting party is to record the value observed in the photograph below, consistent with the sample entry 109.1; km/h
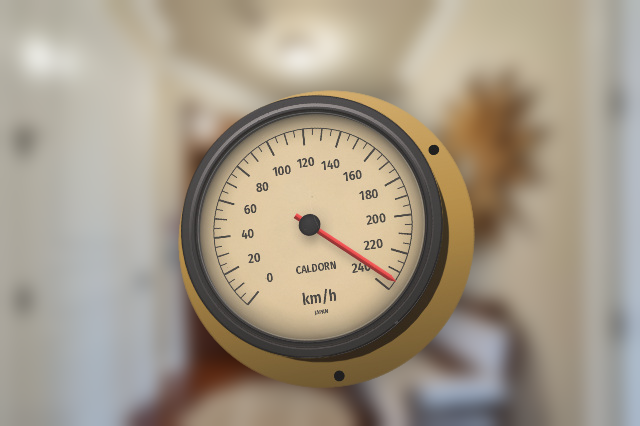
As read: 235; km/h
